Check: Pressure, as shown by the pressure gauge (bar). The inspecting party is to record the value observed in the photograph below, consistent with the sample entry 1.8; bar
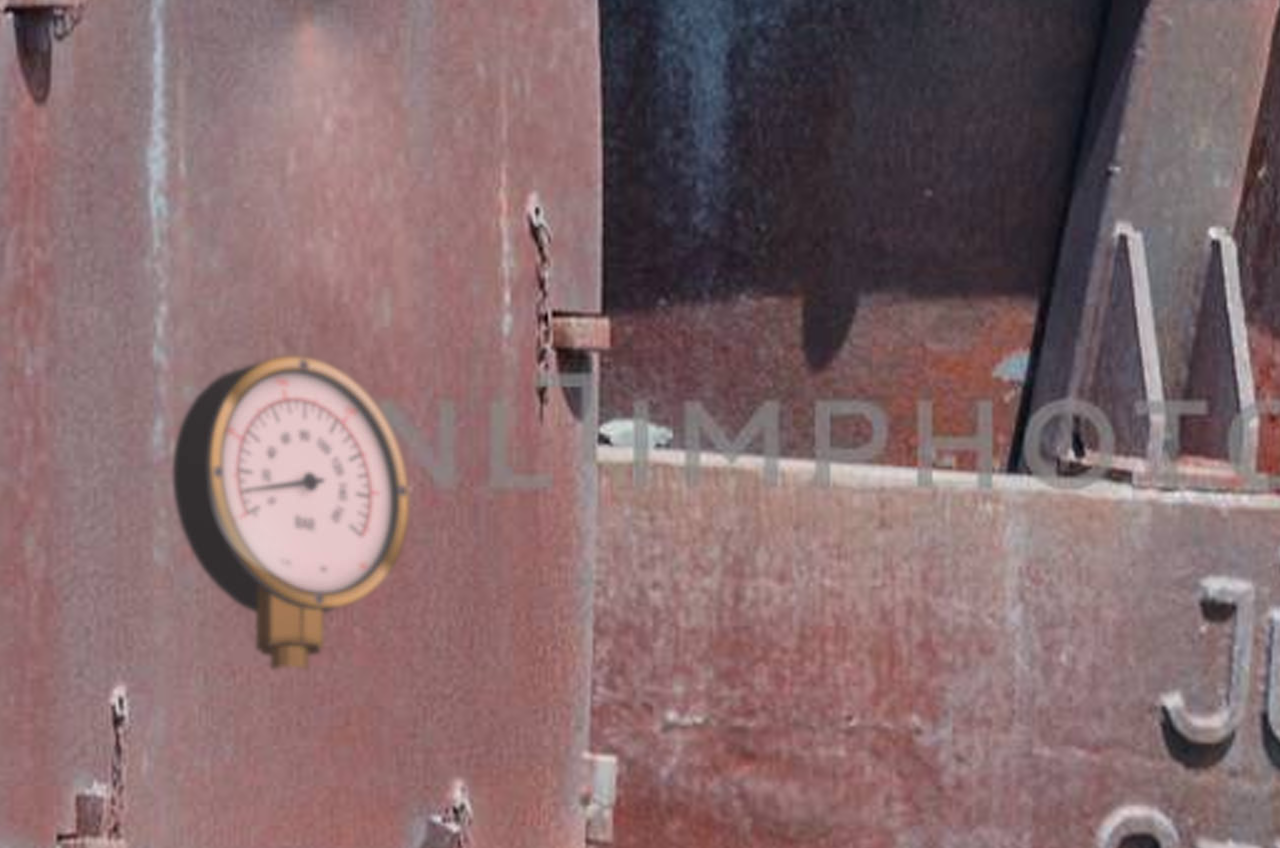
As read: 10; bar
